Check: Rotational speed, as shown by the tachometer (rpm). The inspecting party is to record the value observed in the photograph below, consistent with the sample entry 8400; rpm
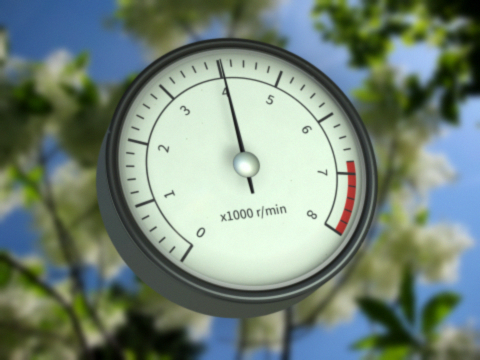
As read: 4000; rpm
